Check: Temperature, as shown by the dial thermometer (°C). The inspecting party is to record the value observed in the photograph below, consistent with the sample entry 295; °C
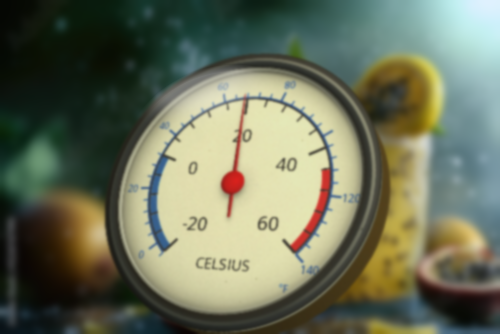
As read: 20; °C
